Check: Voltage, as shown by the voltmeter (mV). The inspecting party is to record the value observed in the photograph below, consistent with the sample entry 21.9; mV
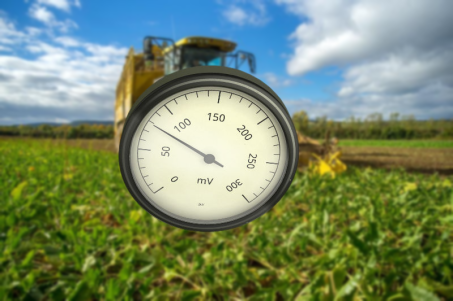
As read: 80; mV
